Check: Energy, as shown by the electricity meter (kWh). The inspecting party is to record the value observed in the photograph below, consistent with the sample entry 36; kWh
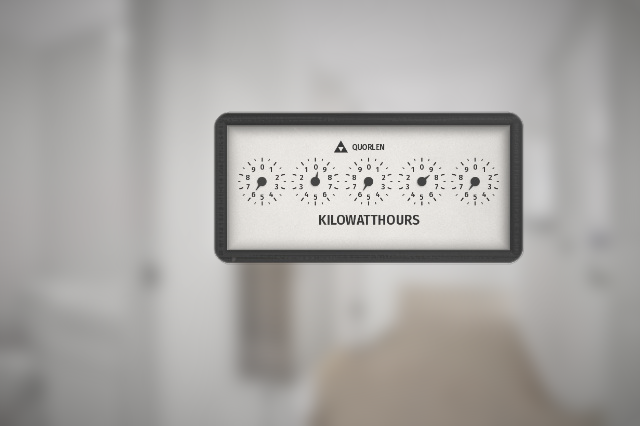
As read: 59586; kWh
